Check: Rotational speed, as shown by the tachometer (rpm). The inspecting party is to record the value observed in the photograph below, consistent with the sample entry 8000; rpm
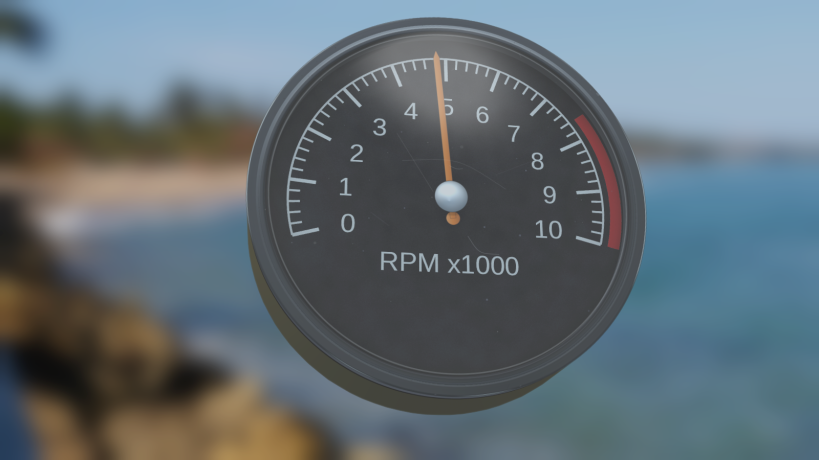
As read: 4800; rpm
